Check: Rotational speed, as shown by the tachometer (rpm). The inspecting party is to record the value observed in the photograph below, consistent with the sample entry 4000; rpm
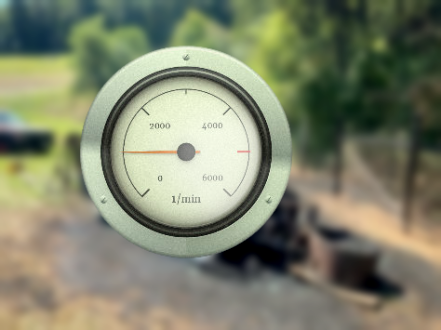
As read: 1000; rpm
